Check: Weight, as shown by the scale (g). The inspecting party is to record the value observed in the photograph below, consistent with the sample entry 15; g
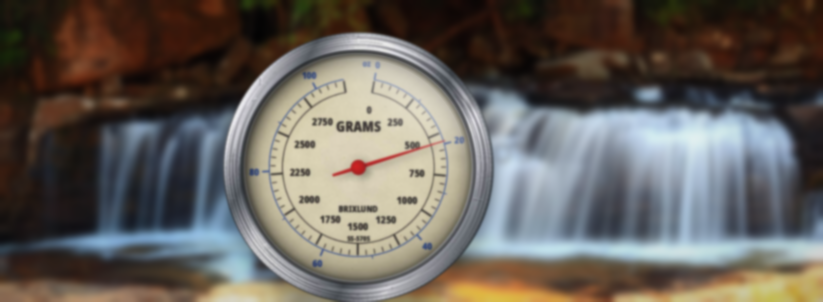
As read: 550; g
